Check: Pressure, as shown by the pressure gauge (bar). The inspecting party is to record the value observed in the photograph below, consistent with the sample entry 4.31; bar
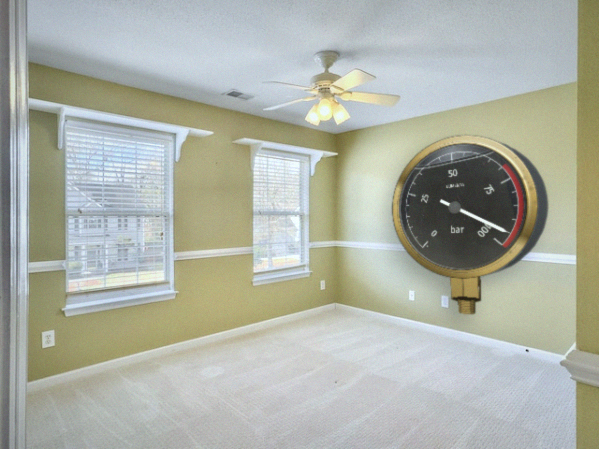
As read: 95; bar
